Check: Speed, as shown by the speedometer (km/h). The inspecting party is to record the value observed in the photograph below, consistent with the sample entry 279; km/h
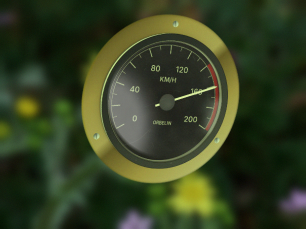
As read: 160; km/h
